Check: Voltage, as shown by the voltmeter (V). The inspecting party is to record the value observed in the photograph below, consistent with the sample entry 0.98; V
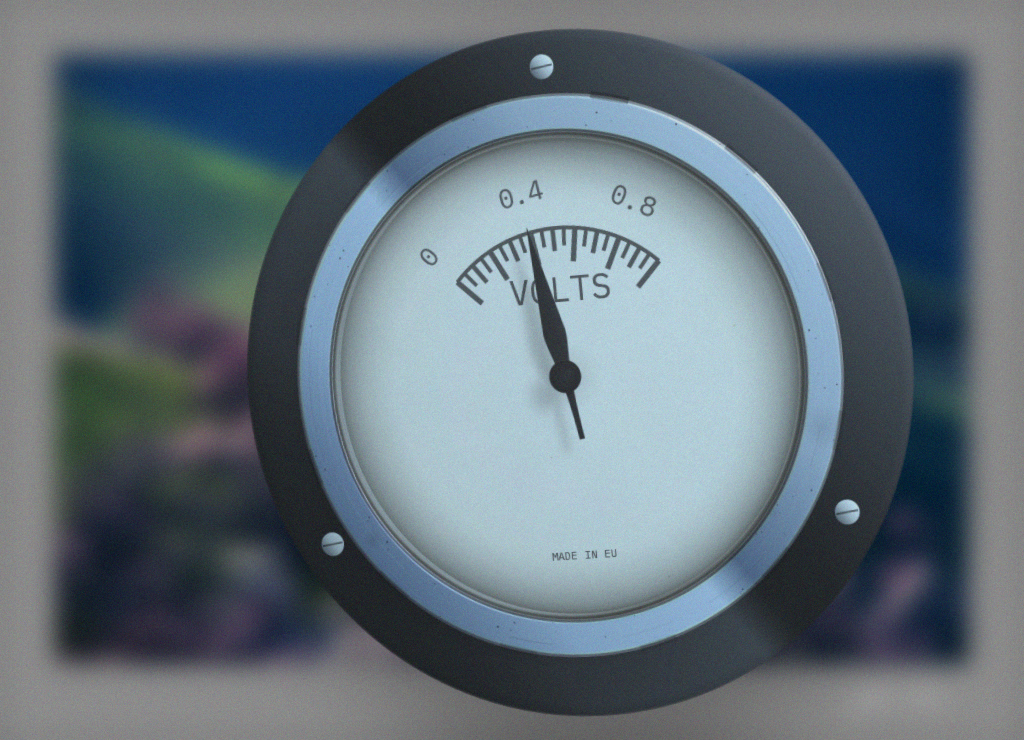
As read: 0.4; V
